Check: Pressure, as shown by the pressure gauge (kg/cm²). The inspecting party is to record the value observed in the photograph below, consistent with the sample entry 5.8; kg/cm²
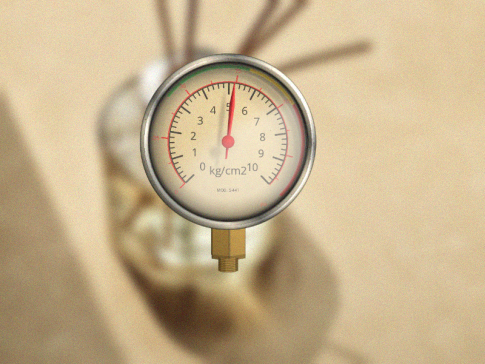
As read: 5.2; kg/cm²
